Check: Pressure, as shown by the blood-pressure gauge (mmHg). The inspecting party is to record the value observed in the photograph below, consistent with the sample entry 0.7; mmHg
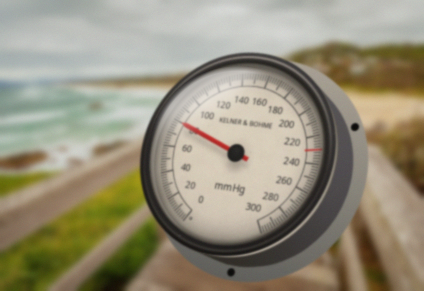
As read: 80; mmHg
